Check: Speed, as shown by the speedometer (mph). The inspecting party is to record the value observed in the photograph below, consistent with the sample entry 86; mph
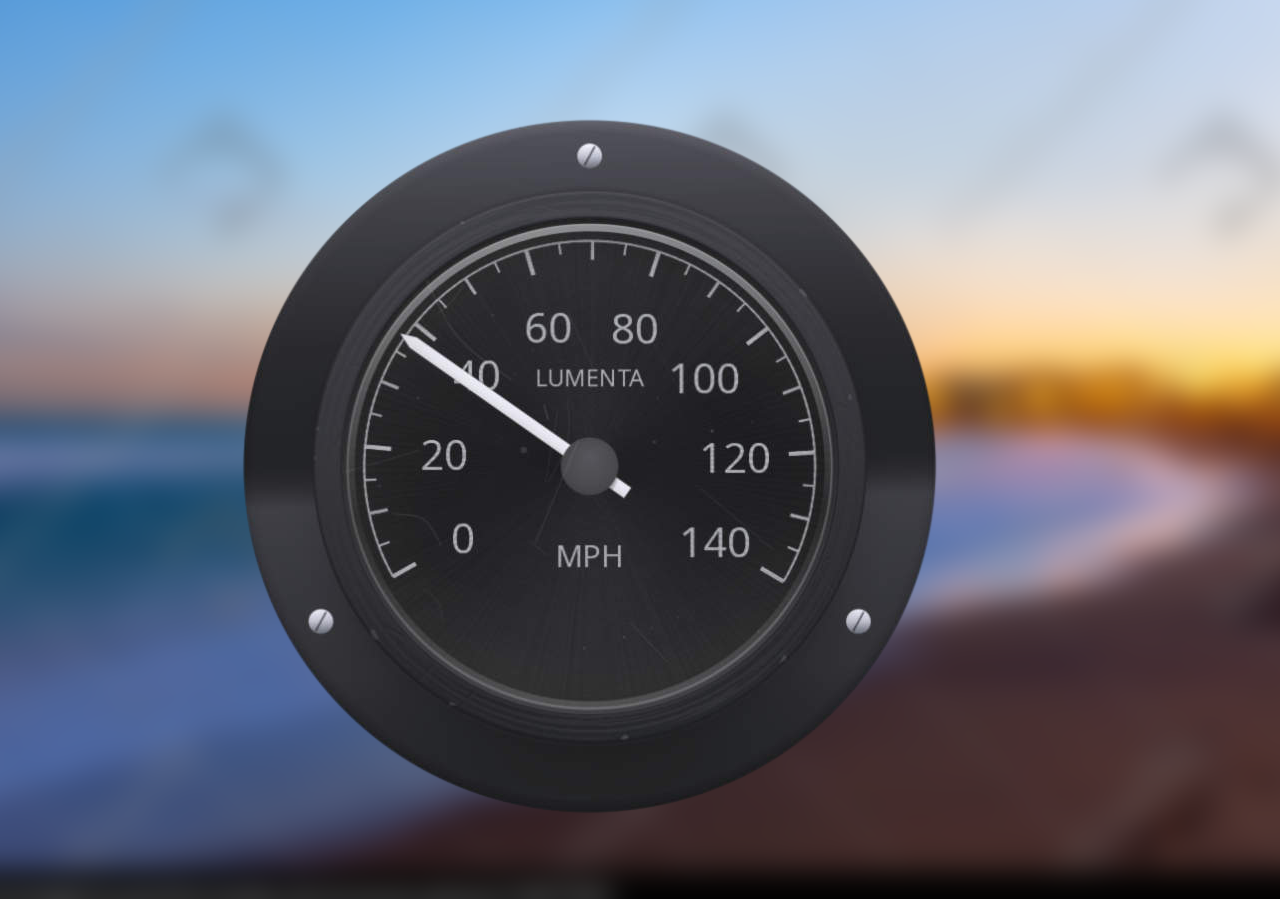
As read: 37.5; mph
